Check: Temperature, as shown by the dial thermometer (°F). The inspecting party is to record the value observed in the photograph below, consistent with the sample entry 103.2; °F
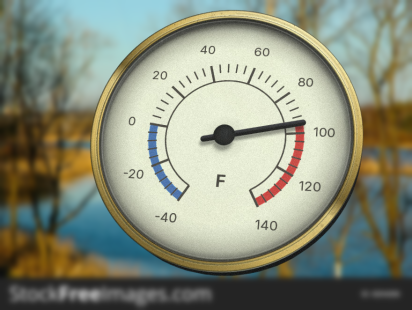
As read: 96; °F
